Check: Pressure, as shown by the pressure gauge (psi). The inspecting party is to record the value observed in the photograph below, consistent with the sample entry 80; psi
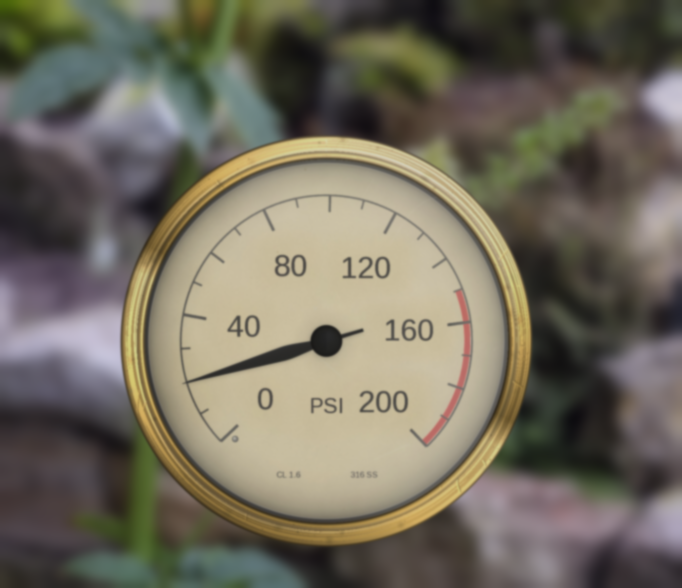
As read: 20; psi
